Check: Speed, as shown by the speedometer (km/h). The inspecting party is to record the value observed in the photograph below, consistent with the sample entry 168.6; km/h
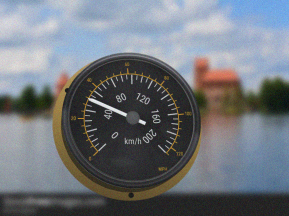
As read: 50; km/h
